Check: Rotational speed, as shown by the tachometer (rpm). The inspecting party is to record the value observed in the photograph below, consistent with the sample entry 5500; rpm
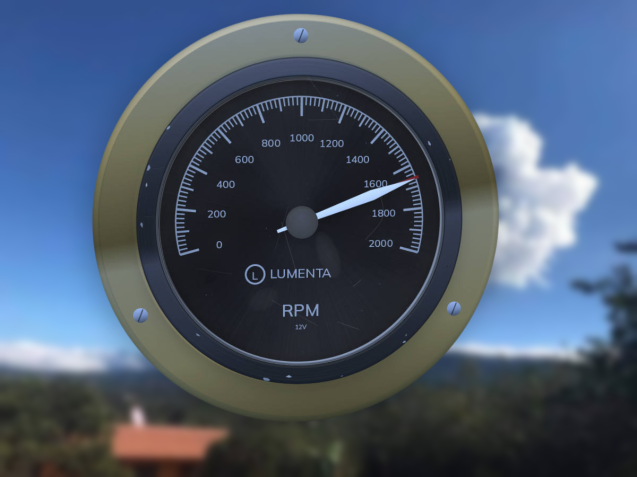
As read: 1660; rpm
